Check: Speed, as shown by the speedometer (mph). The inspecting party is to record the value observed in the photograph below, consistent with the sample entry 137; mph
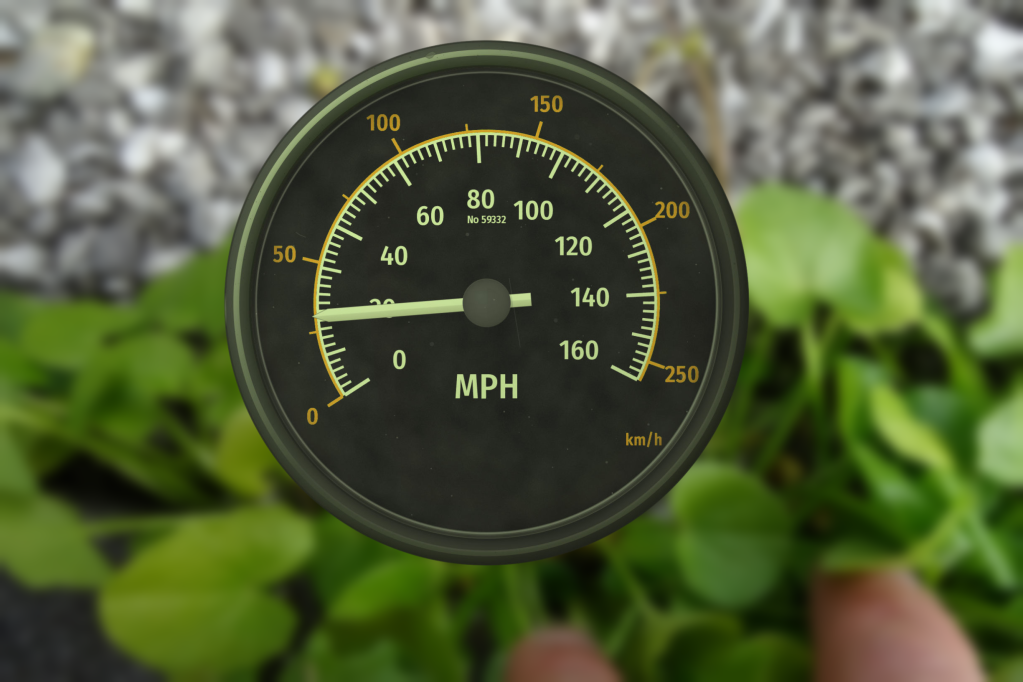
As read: 19; mph
